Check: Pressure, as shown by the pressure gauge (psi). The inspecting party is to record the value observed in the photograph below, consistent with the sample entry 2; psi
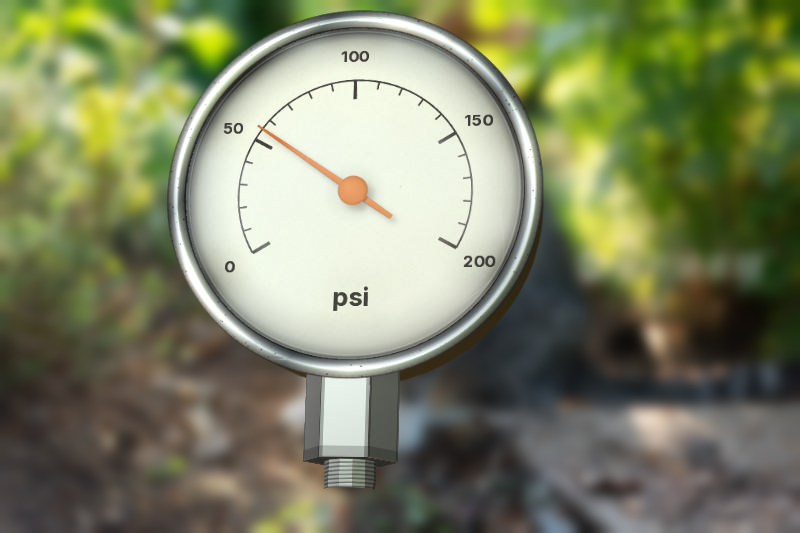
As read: 55; psi
